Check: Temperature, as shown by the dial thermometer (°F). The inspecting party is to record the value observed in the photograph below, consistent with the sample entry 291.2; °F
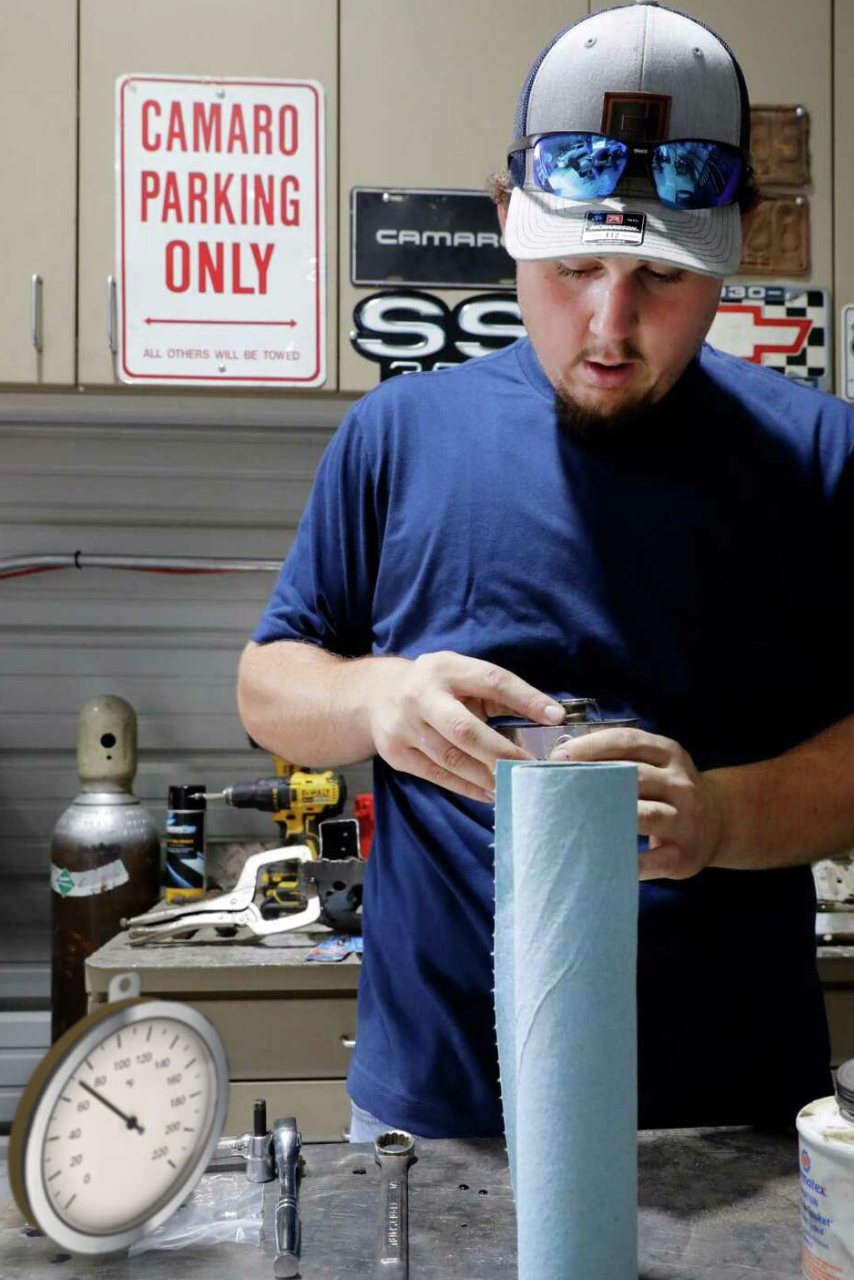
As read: 70; °F
